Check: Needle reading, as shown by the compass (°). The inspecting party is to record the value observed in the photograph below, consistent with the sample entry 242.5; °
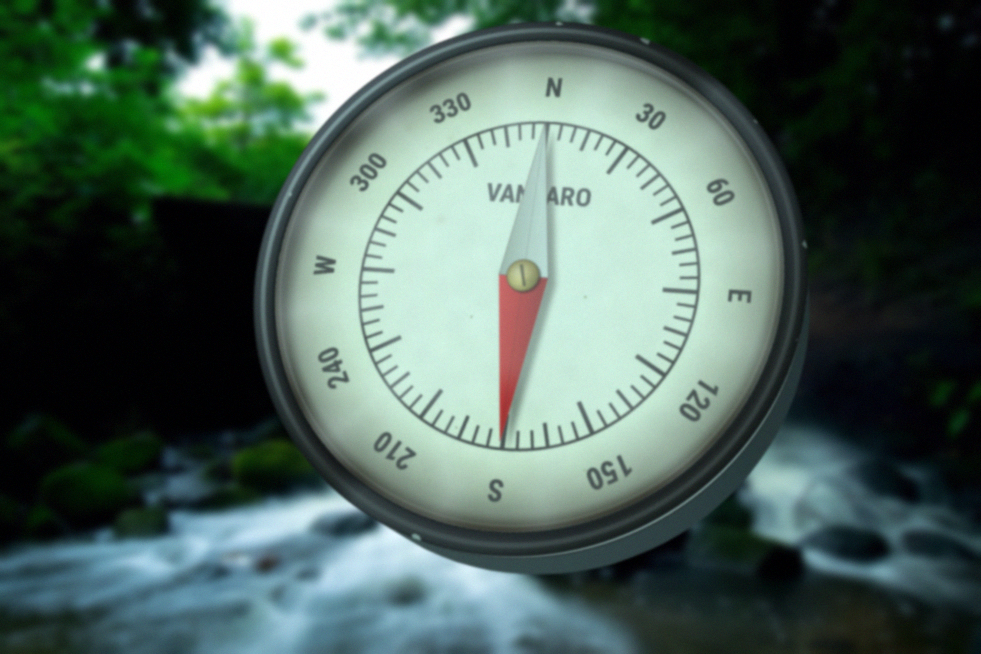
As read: 180; °
